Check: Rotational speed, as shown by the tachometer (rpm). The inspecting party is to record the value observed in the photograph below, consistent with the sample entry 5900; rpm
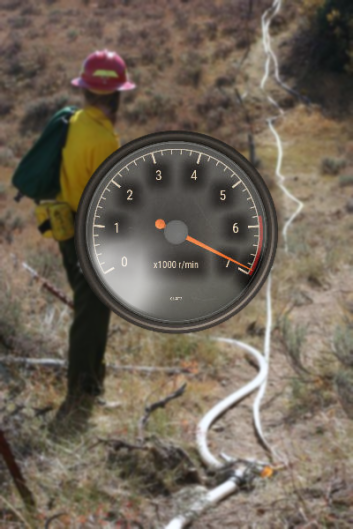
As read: 6900; rpm
